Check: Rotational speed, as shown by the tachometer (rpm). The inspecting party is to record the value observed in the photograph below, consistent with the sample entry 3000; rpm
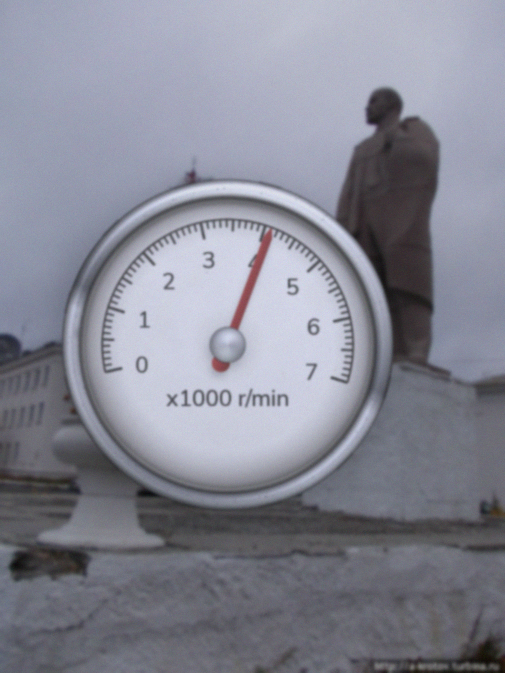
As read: 4100; rpm
